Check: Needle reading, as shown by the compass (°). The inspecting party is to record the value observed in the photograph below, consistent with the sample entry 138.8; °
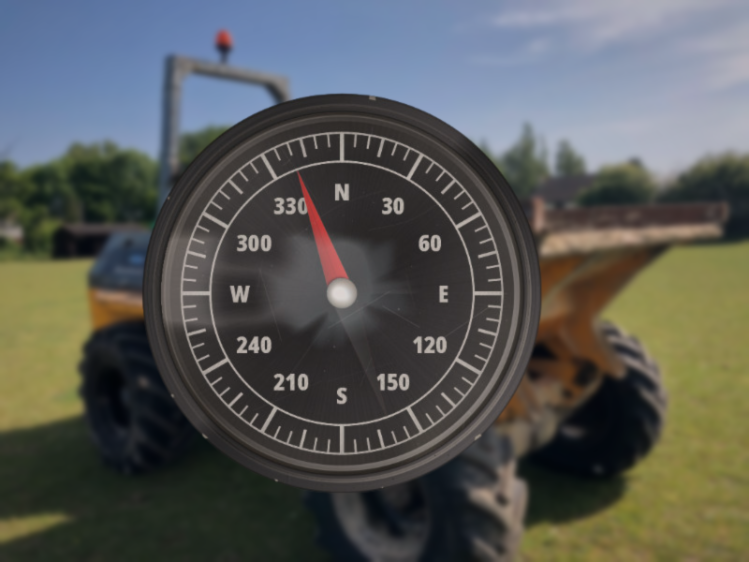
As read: 340; °
